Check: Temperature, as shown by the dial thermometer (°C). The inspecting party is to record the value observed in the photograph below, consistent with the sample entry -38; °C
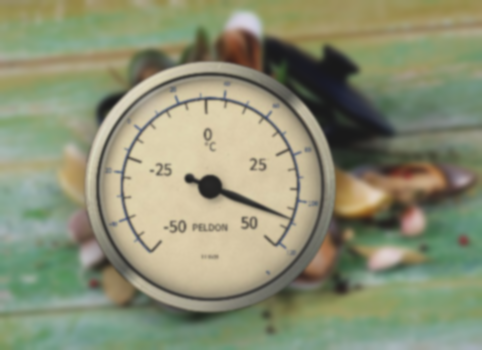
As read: 42.5; °C
